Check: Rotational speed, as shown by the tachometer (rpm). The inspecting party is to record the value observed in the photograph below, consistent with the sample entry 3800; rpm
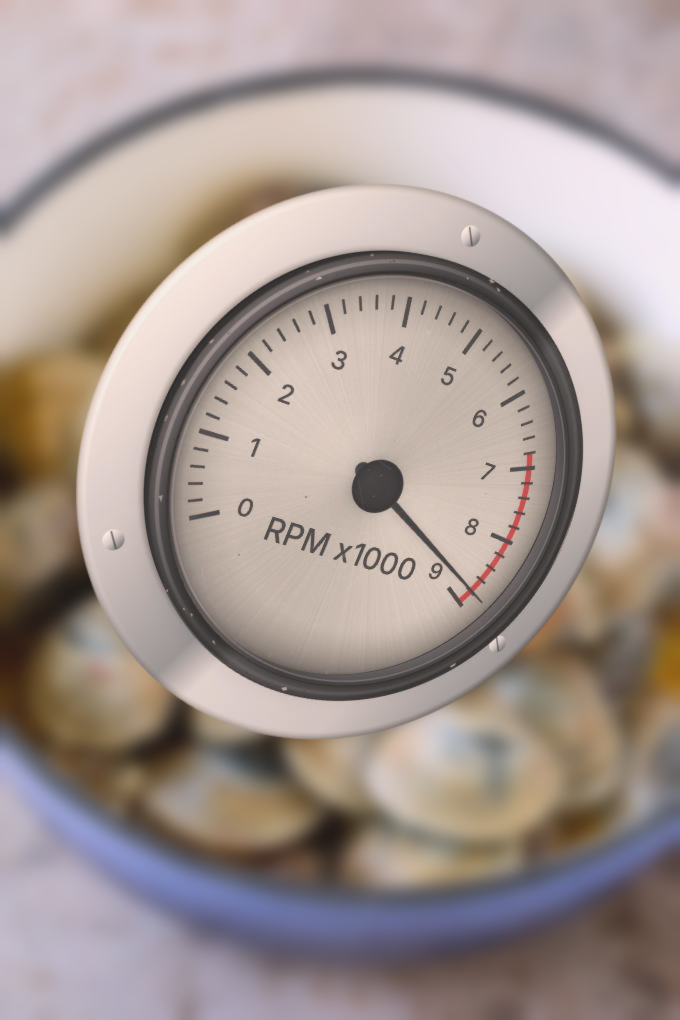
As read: 8800; rpm
